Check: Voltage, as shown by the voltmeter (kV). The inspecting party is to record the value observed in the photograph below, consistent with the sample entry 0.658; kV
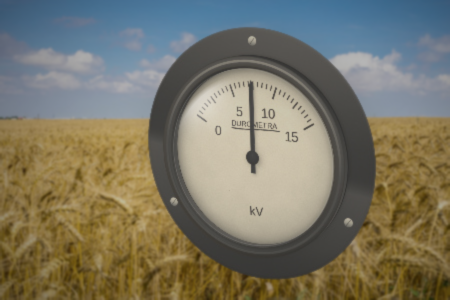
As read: 7.5; kV
